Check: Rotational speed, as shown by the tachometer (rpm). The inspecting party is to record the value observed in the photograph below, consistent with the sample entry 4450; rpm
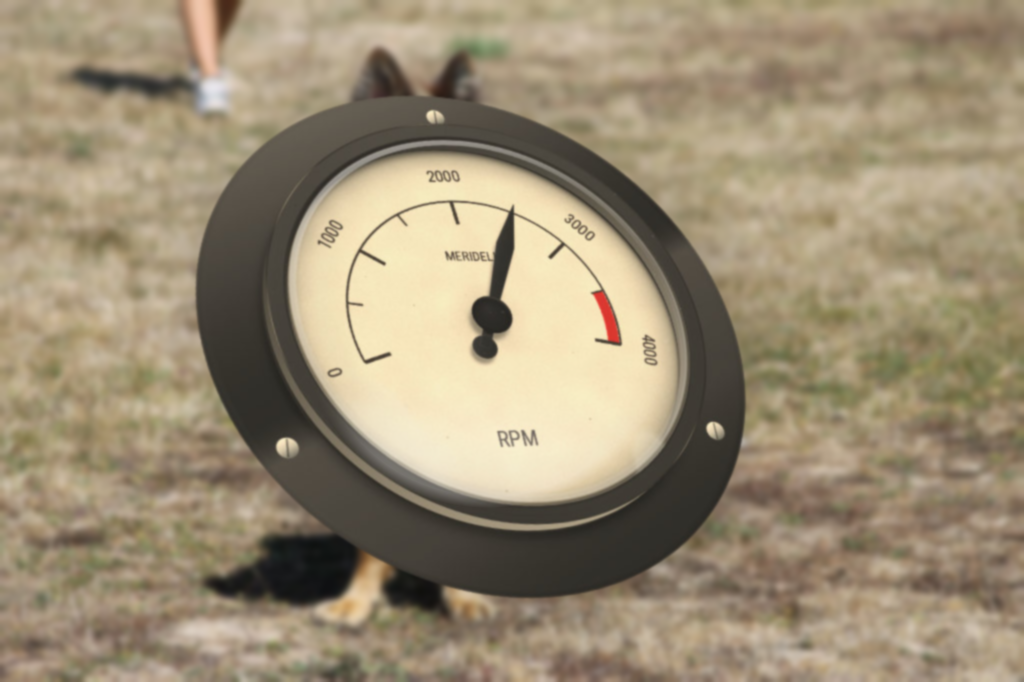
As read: 2500; rpm
